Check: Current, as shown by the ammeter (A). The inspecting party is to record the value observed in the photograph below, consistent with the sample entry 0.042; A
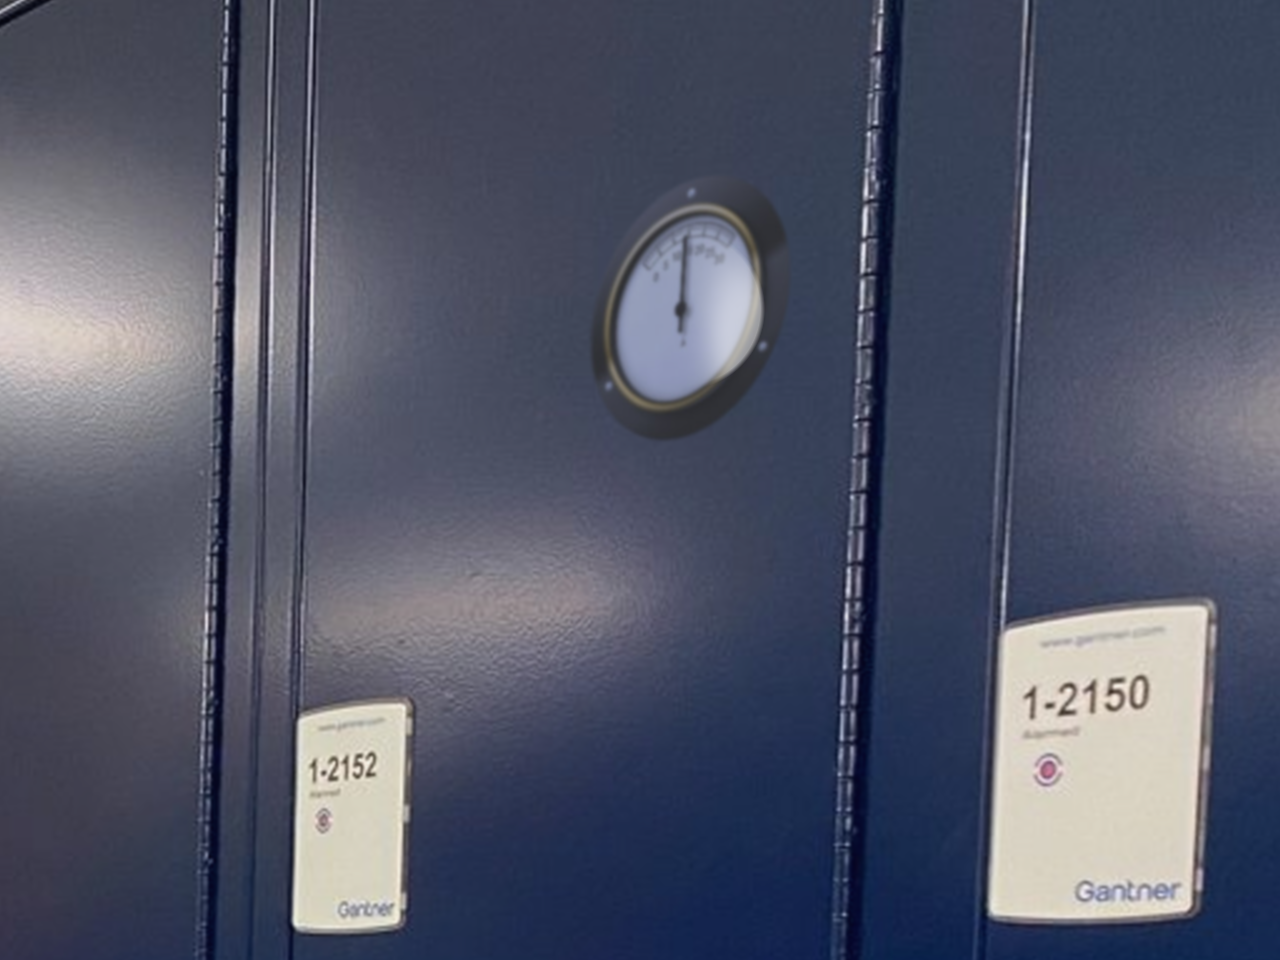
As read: 15; A
